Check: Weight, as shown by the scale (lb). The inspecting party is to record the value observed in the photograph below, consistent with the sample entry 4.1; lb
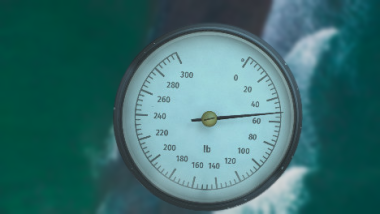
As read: 52; lb
